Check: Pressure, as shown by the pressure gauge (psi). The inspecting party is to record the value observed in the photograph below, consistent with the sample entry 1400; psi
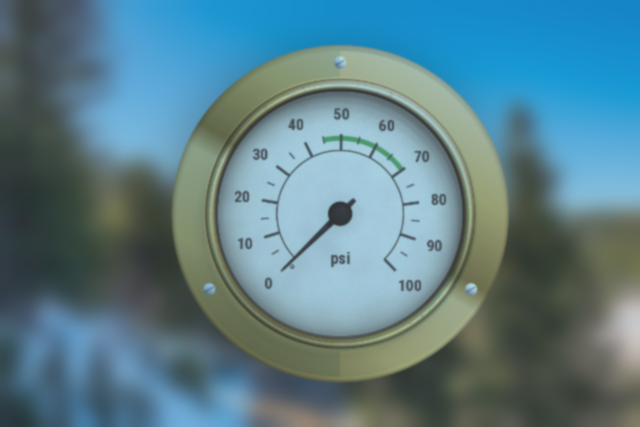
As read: 0; psi
